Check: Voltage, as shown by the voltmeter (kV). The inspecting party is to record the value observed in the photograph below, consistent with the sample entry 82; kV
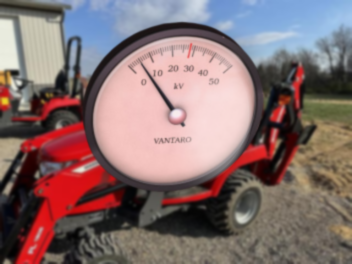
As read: 5; kV
